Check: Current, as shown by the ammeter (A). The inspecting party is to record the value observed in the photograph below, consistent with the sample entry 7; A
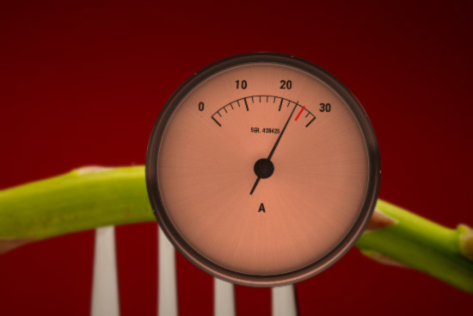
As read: 24; A
